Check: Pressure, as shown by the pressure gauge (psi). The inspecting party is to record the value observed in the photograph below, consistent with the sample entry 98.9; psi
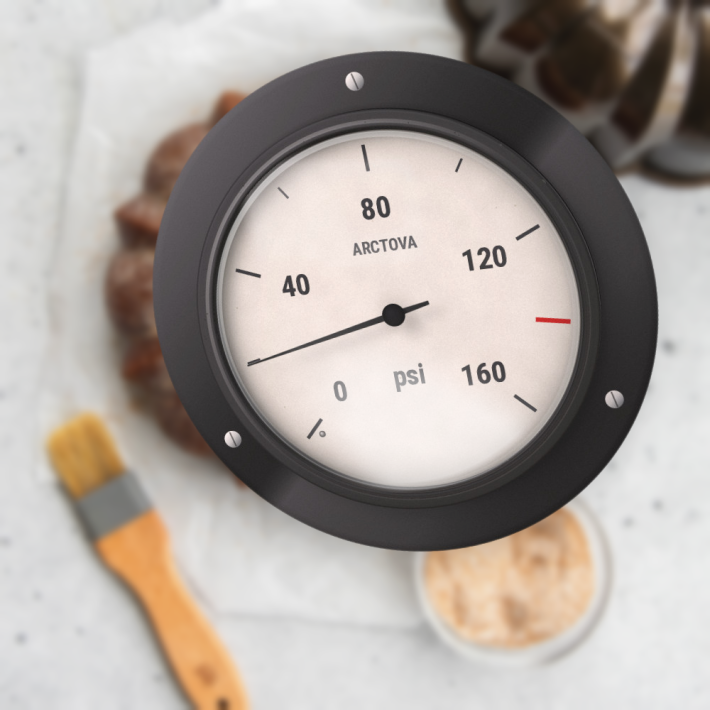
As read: 20; psi
